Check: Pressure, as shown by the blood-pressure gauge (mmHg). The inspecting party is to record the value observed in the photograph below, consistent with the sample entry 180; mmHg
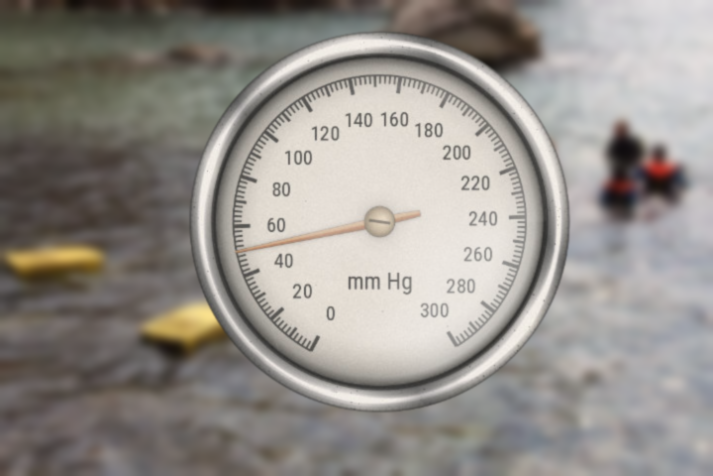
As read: 50; mmHg
